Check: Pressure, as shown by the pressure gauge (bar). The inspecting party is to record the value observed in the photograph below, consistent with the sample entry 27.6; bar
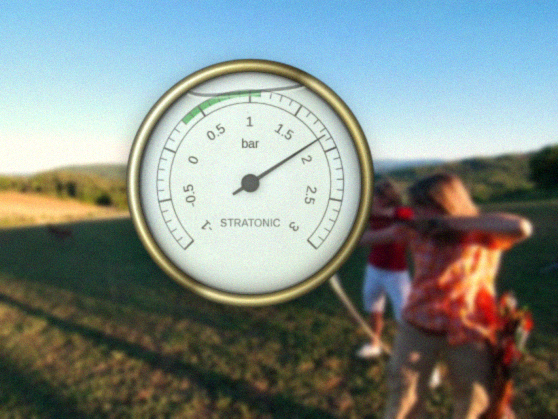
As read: 1.85; bar
